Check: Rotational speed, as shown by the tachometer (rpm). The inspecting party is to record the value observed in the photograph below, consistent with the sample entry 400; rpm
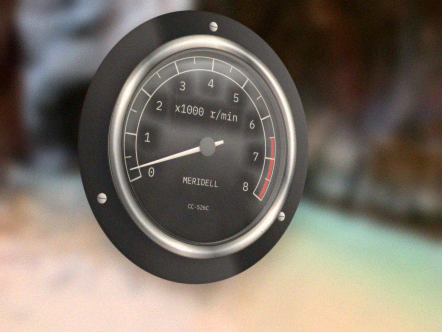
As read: 250; rpm
